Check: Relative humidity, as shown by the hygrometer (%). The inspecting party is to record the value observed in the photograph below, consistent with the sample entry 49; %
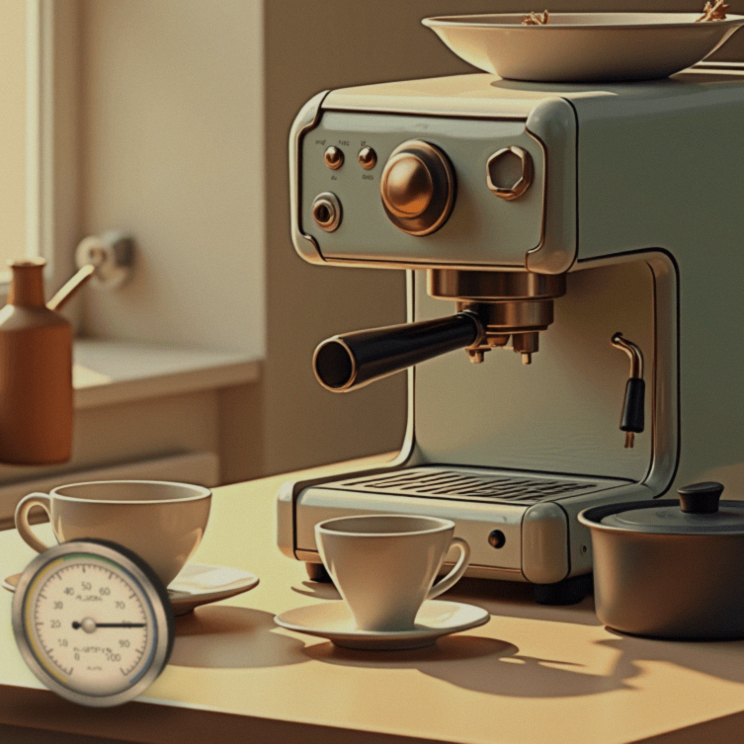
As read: 80; %
